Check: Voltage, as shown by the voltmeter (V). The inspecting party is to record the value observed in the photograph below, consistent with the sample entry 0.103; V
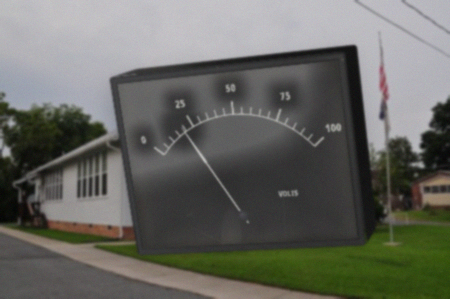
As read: 20; V
